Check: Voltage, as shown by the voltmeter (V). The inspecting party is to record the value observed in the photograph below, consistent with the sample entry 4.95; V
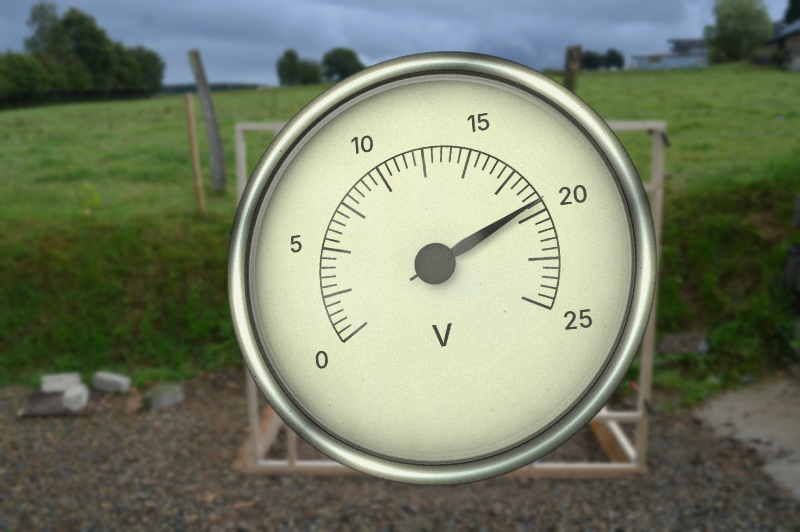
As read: 19.5; V
